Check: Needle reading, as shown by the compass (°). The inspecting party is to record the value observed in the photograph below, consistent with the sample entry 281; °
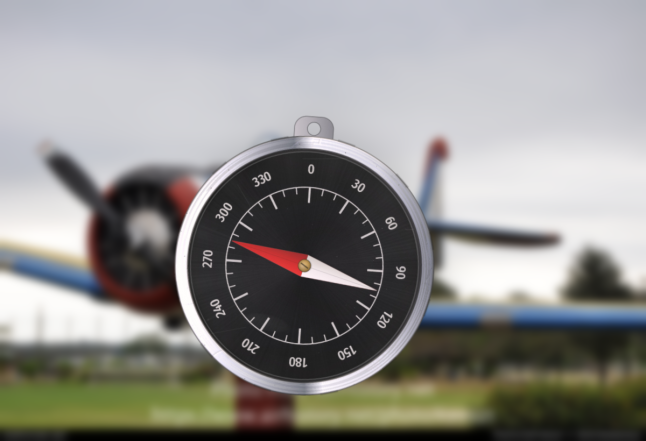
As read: 285; °
